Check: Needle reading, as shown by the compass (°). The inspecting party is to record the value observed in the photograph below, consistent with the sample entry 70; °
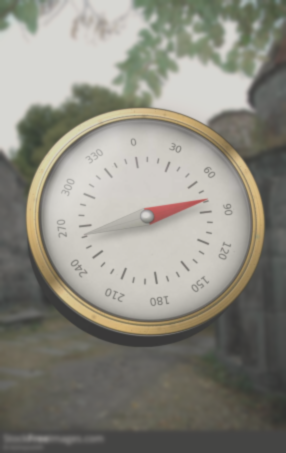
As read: 80; °
